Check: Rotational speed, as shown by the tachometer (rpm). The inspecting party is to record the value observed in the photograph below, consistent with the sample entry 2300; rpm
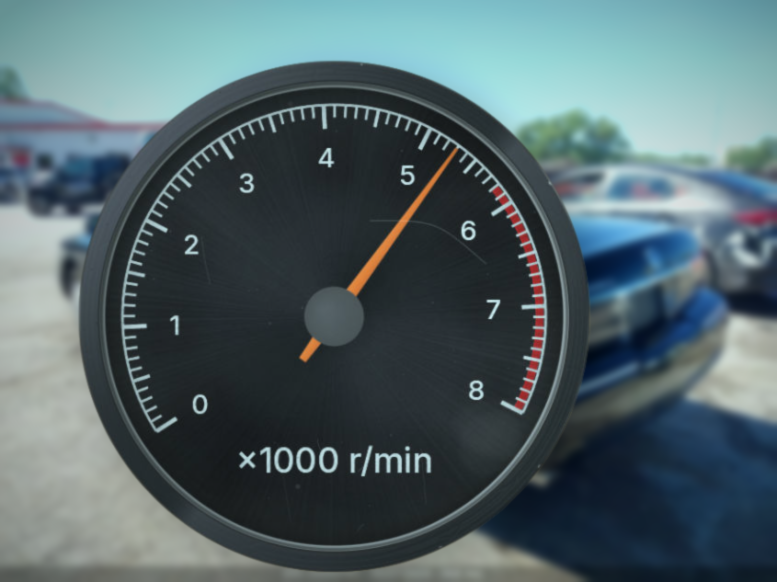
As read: 5300; rpm
